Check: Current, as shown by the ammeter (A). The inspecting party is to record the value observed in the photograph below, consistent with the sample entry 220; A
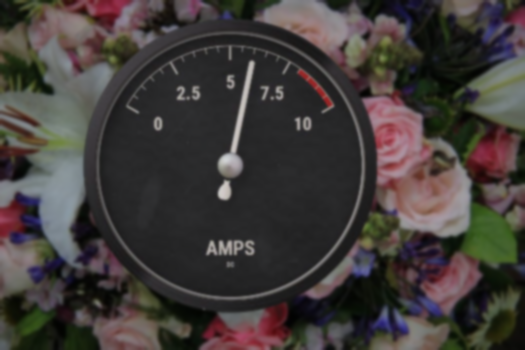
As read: 6; A
